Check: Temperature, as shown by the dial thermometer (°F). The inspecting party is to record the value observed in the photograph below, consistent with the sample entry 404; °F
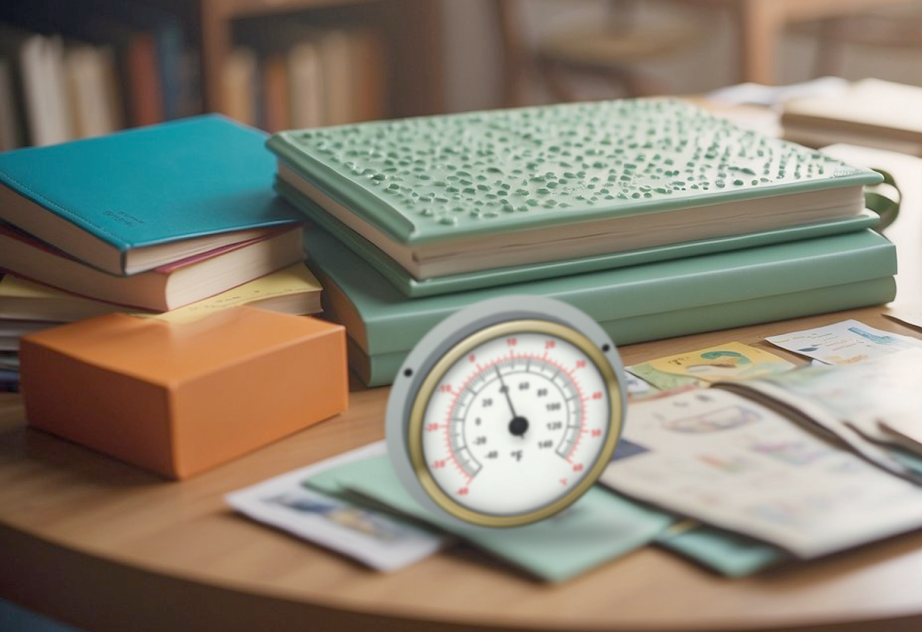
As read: 40; °F
